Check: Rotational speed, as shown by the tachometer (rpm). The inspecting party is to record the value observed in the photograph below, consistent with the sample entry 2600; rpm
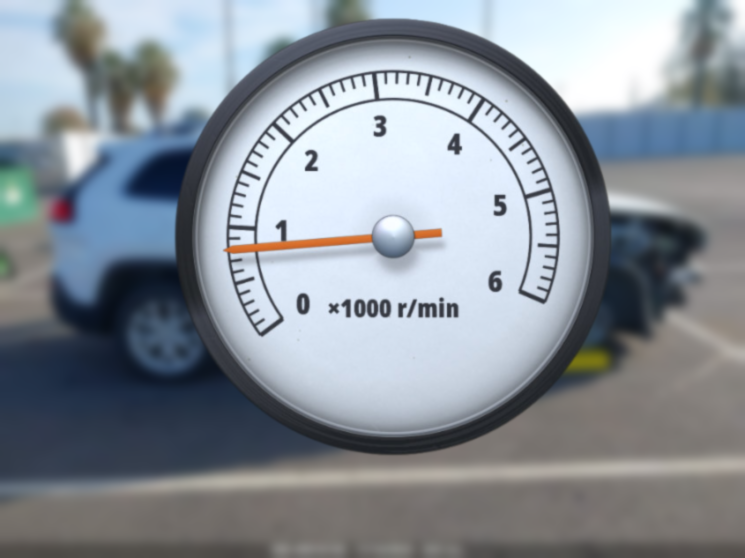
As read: 800; rpm
